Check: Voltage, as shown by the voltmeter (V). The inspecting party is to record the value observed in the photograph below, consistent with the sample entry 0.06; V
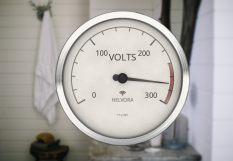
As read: 270; V
